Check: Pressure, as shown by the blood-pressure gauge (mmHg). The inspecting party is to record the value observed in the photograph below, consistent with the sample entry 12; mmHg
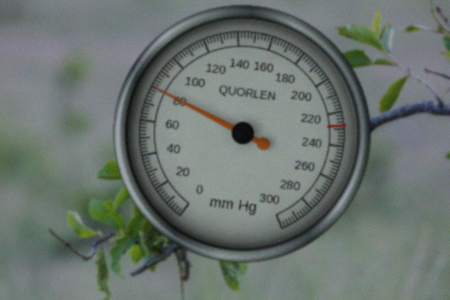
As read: 80; mmHg
